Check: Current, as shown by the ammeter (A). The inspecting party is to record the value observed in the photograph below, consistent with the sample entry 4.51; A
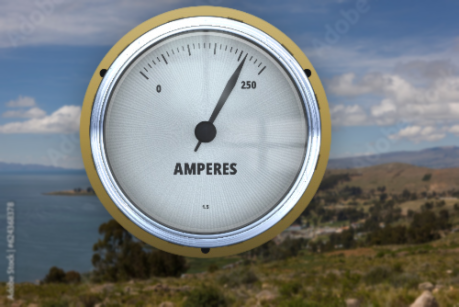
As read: 210; A
